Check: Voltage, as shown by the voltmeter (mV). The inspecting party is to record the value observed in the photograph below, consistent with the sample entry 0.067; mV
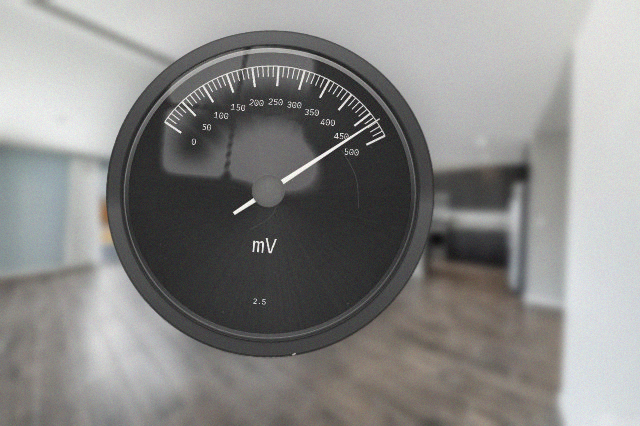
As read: 470; mV
